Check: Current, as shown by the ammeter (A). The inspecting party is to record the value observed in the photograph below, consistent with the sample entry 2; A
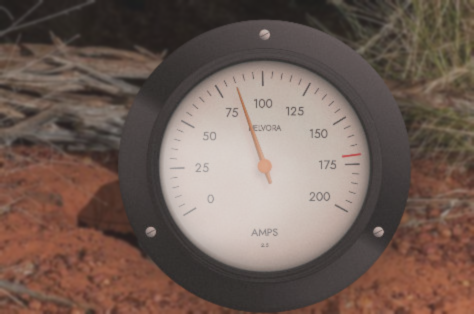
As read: 85; A
